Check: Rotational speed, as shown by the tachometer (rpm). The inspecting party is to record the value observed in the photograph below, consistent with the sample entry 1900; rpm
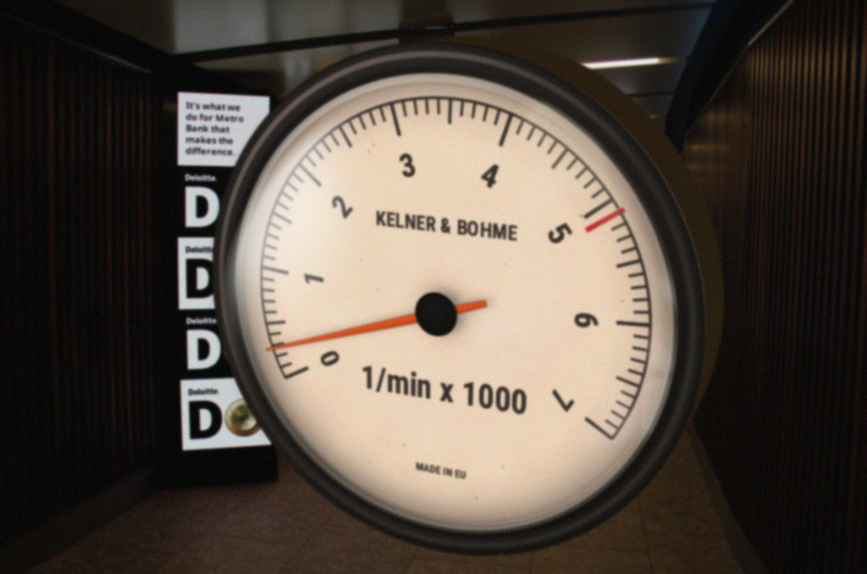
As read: 300; rpm
